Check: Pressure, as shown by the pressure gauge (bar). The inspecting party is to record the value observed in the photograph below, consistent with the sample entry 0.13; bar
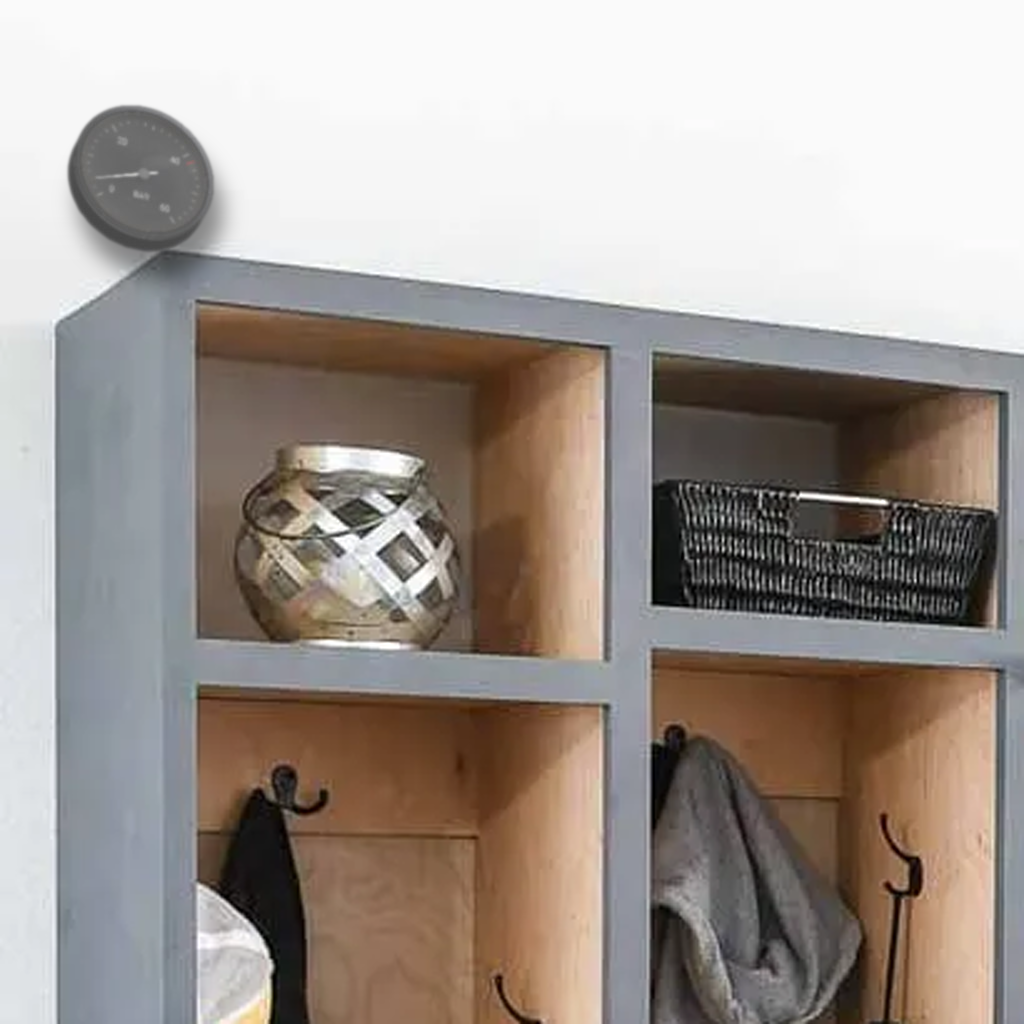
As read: 4; bar
